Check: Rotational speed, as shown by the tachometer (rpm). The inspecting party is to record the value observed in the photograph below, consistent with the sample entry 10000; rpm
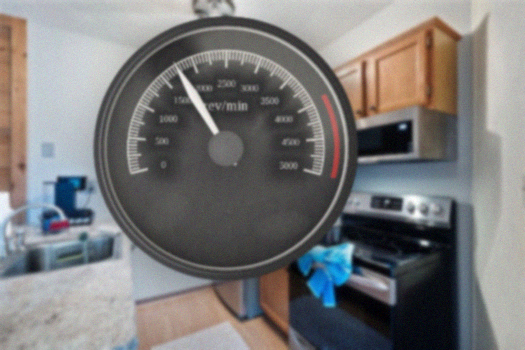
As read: 1750; rpm
